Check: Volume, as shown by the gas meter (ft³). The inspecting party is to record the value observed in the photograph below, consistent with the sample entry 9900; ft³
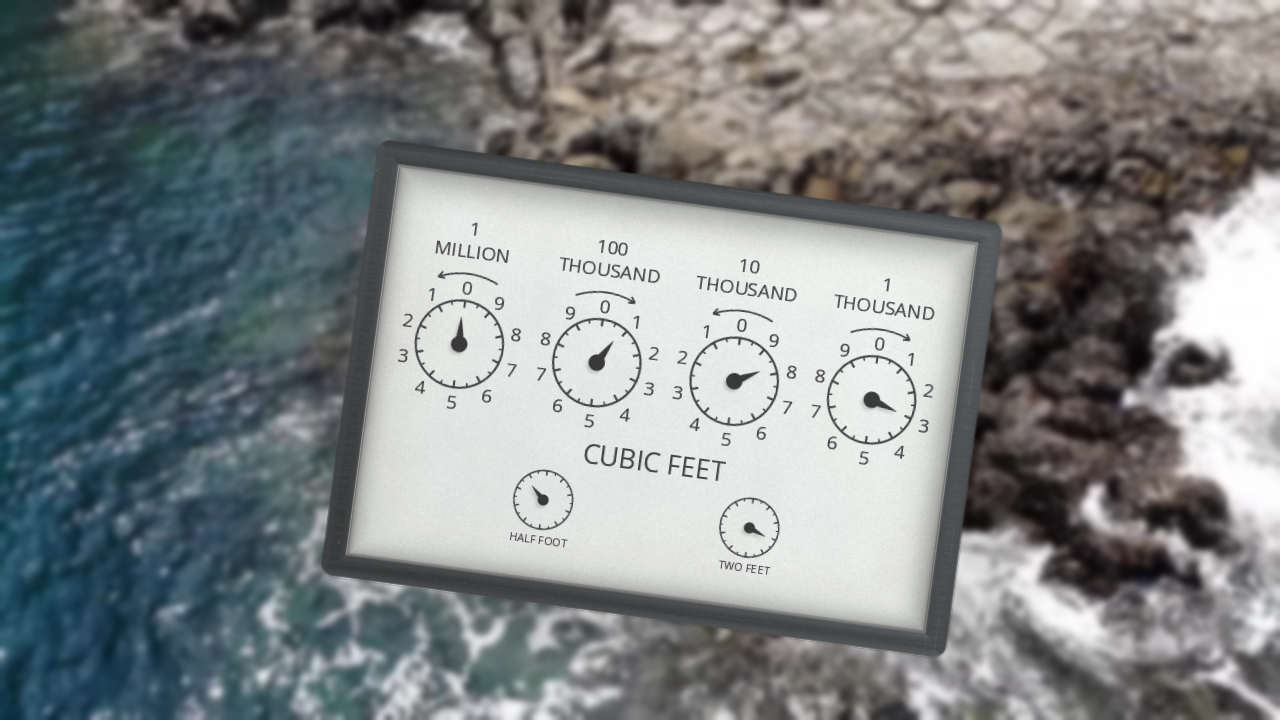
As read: 8300; ft³
